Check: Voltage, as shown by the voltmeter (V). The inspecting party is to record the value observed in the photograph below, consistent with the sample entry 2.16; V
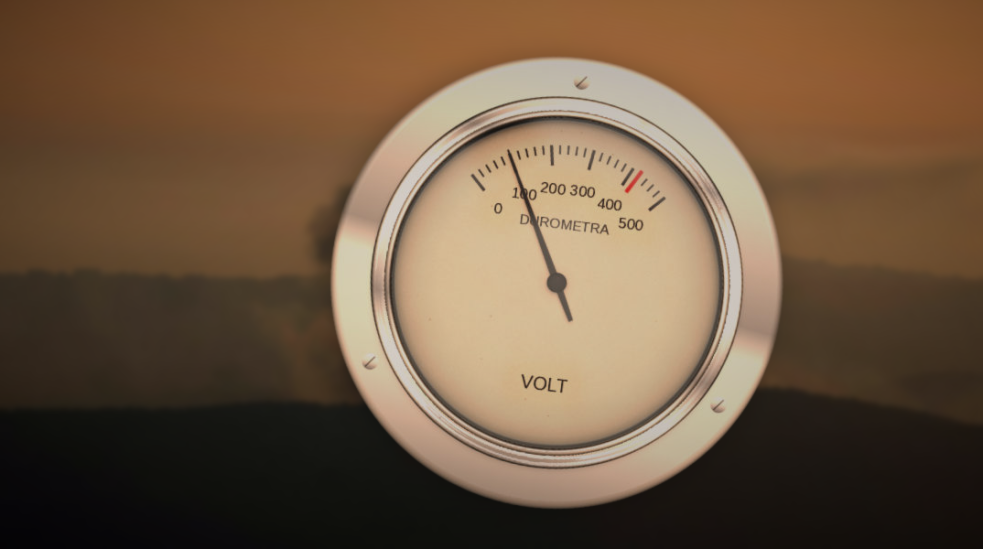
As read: 100; V
